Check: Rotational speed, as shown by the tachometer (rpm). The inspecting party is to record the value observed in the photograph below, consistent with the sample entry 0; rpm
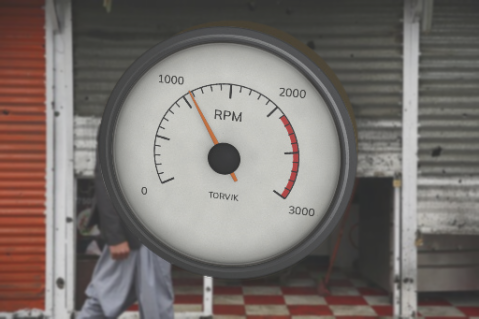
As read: 1100; rpm
